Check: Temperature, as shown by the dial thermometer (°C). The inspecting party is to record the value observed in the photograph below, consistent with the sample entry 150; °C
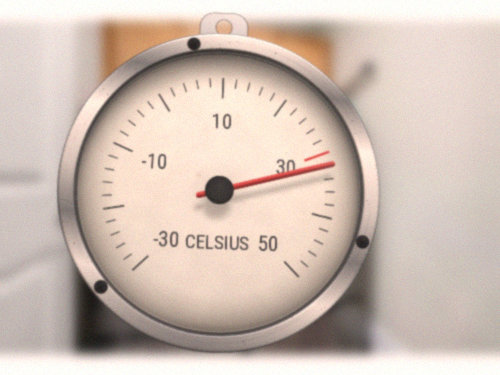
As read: 32; °C
